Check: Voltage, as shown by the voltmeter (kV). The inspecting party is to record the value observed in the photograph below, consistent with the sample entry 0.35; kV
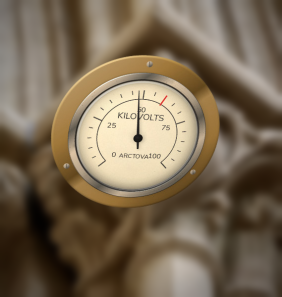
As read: 47.5; kV
